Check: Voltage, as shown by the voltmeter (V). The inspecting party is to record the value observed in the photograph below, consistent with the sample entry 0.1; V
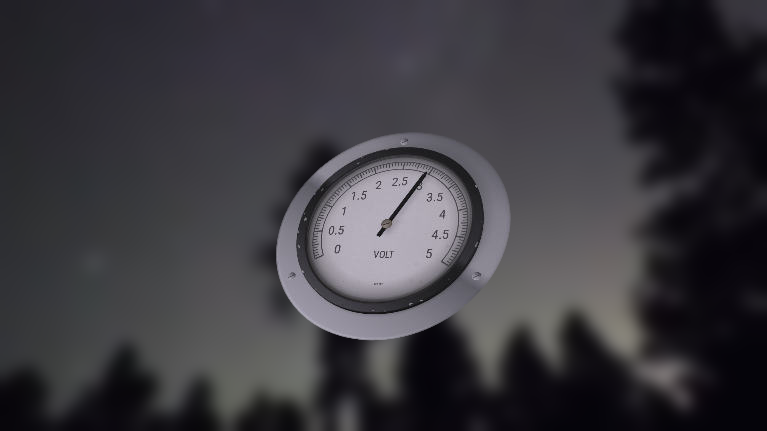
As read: 3; V
